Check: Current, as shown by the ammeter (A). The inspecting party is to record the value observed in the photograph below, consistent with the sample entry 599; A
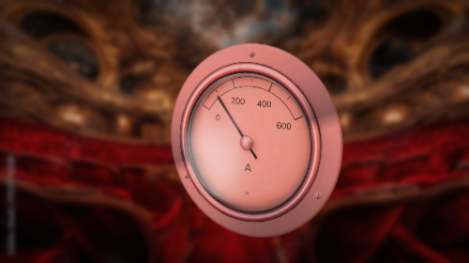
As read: 100; A
